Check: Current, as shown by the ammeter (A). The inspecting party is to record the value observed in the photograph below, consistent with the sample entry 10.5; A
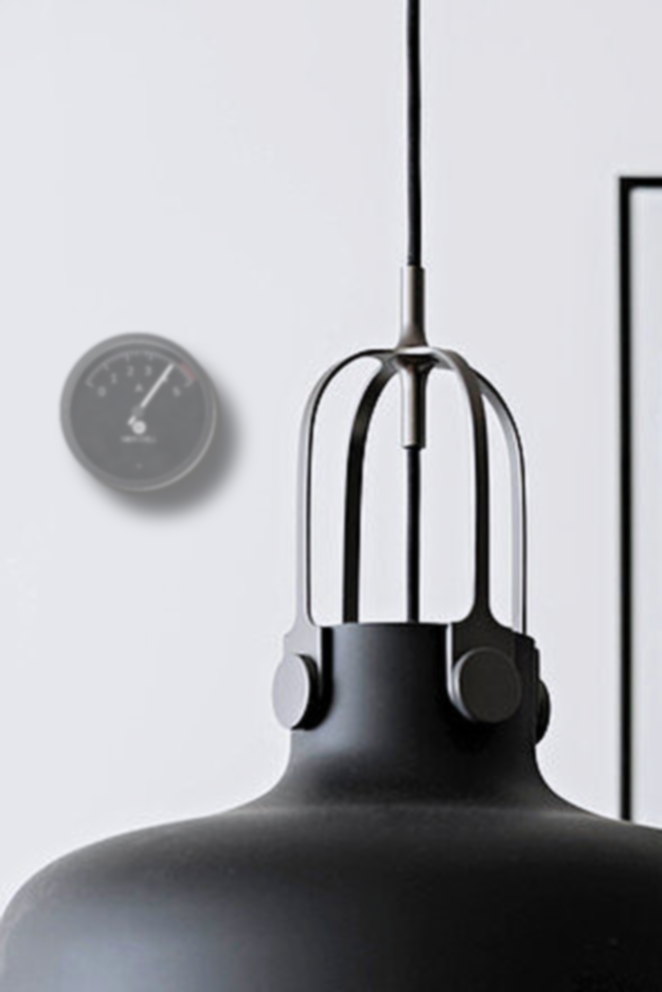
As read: 4; A
